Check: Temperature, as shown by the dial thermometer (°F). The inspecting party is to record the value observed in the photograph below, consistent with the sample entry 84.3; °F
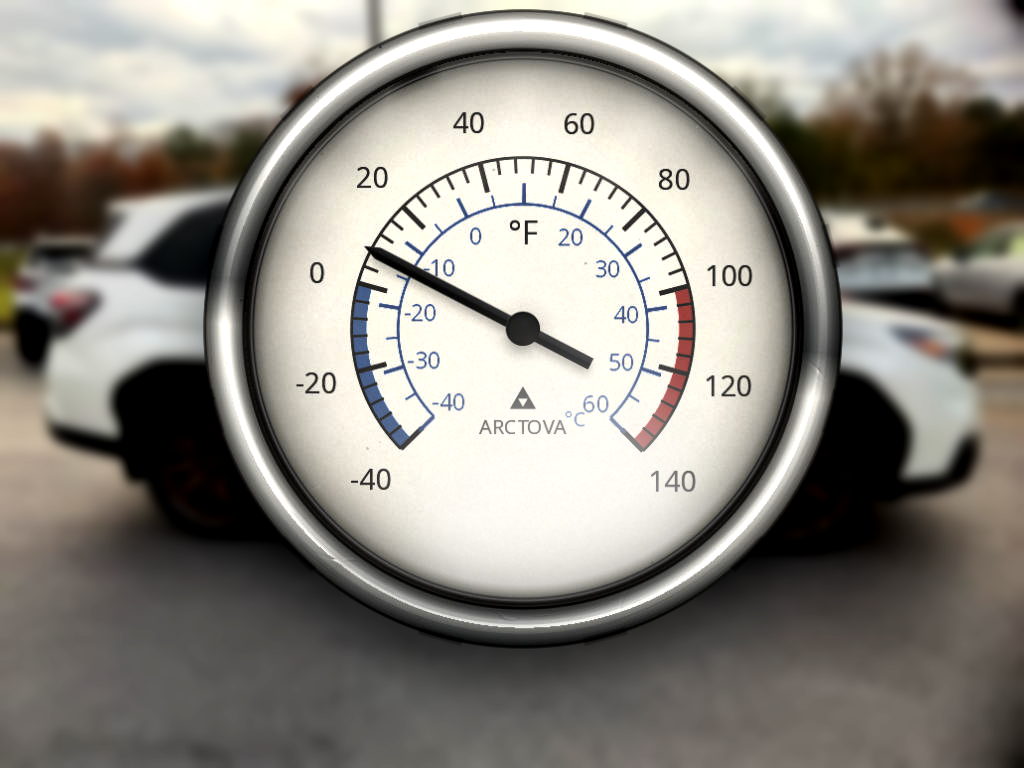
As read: 8; °F
